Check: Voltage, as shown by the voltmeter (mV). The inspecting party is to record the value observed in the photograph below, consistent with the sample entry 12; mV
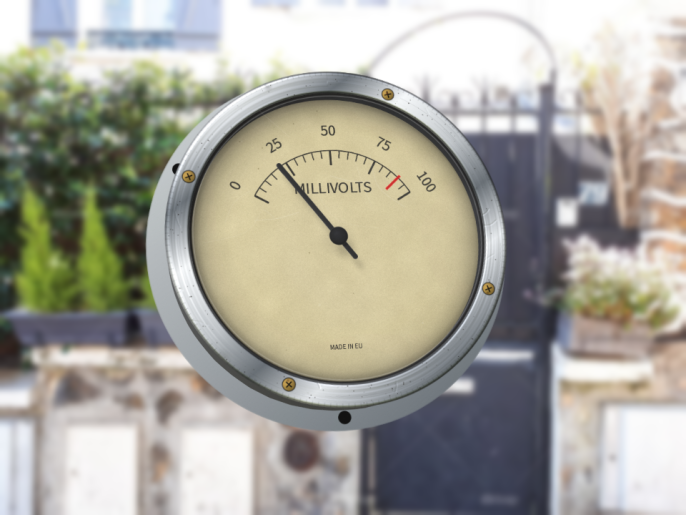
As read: 20; mV
